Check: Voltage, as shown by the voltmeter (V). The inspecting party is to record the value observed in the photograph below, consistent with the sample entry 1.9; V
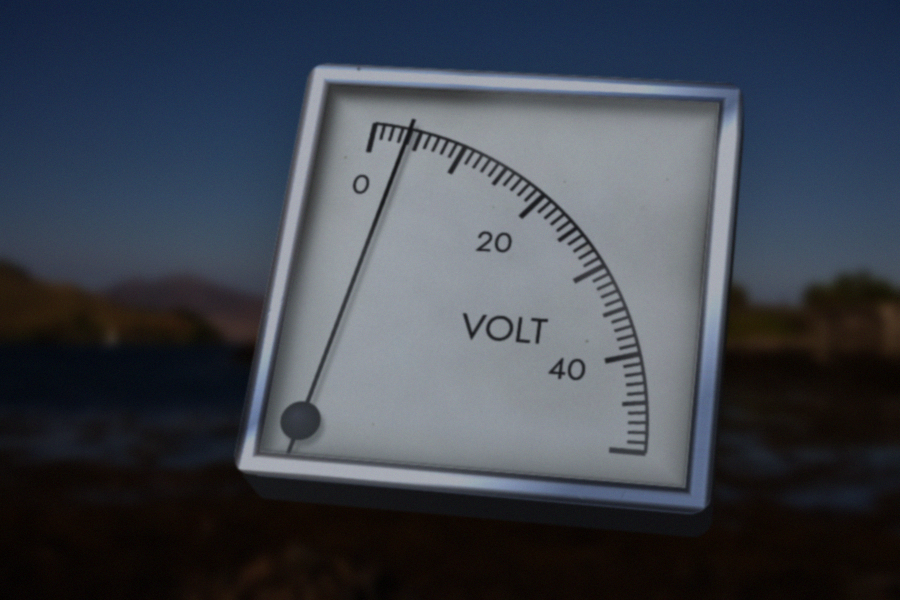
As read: 4; V
